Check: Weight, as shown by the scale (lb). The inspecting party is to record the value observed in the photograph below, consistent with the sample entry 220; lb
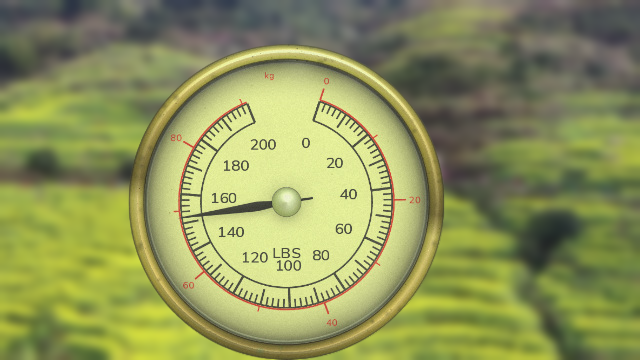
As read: 152; lb
